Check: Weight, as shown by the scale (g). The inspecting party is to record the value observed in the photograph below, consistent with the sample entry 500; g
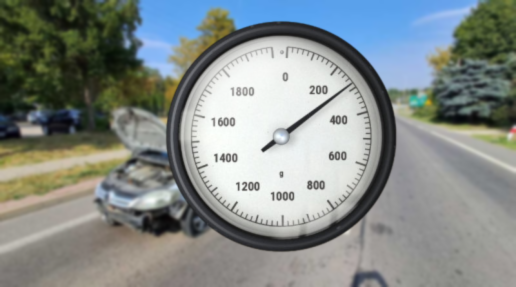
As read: 280; g
